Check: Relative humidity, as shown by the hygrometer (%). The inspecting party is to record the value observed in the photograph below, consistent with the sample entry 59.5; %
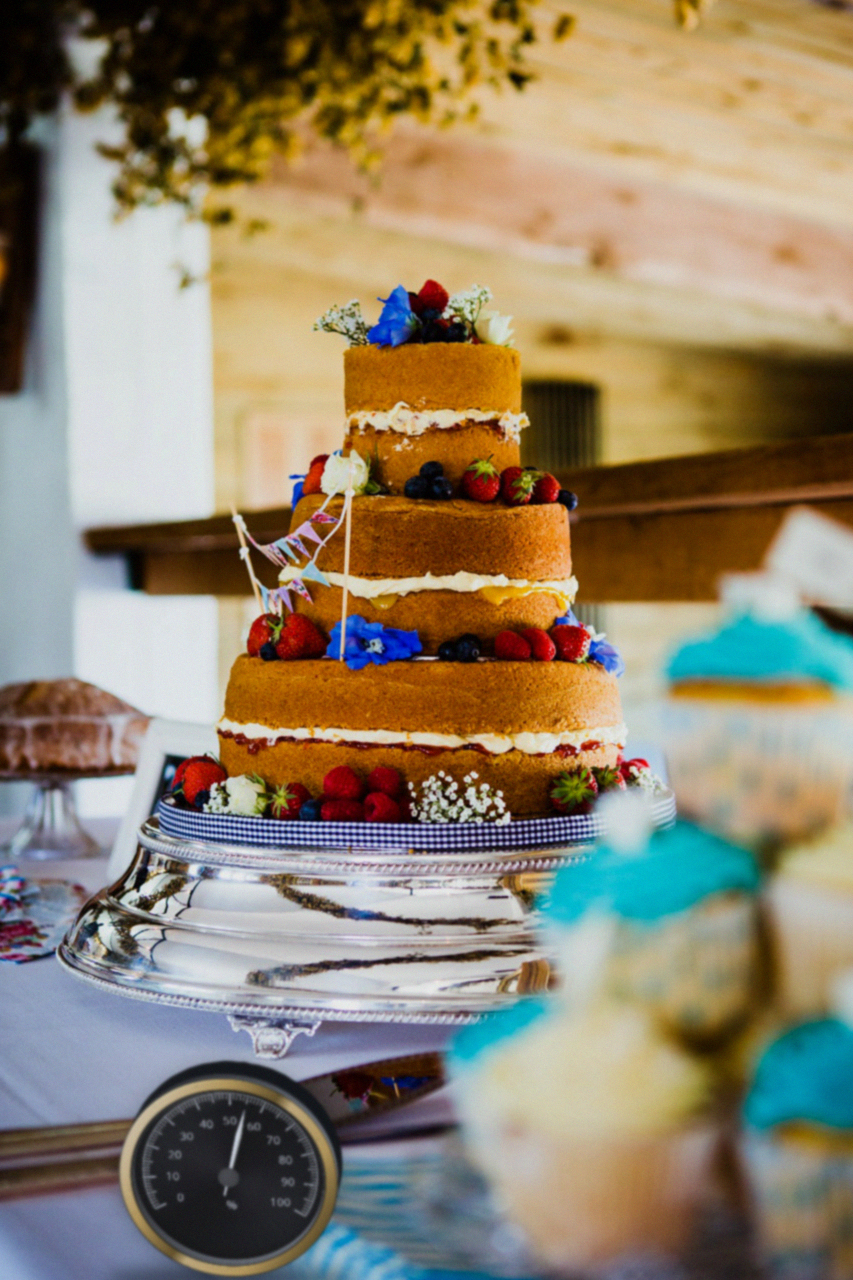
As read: 55; %
